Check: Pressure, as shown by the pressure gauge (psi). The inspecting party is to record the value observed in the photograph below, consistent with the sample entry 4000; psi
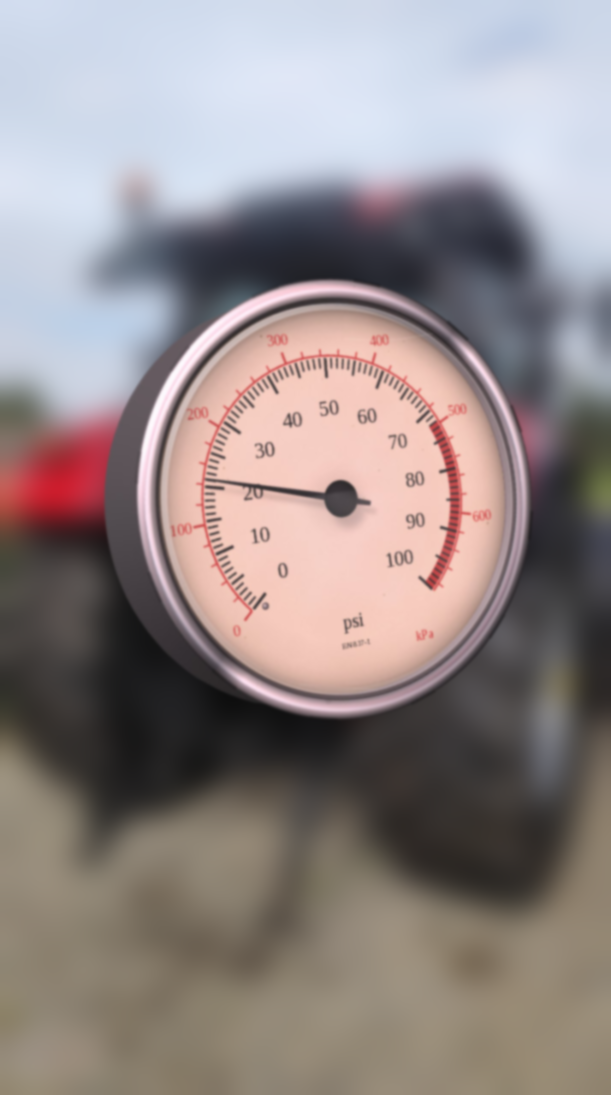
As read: 21; psi
